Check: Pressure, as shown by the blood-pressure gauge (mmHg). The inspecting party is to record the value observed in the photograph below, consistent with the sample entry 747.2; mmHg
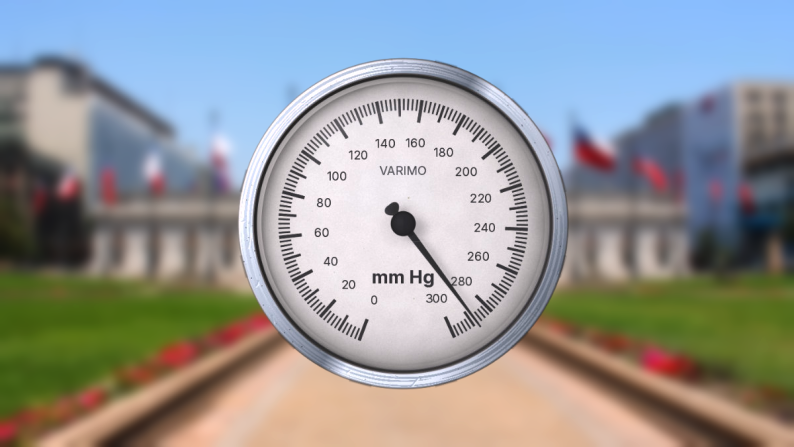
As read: 288; mmHg
